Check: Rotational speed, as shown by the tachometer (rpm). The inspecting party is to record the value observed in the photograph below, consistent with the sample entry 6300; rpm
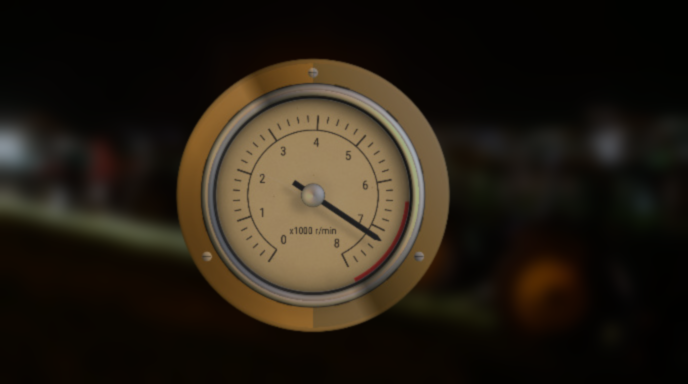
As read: 7200; rpm
